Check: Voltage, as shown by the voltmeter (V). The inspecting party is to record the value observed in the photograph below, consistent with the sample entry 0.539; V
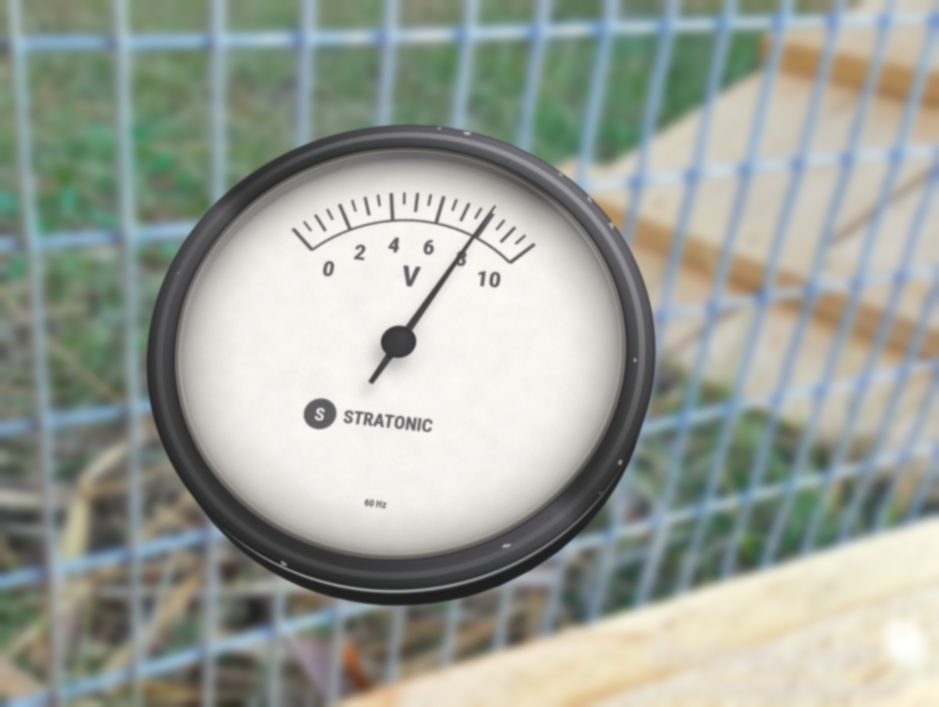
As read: 8; V
